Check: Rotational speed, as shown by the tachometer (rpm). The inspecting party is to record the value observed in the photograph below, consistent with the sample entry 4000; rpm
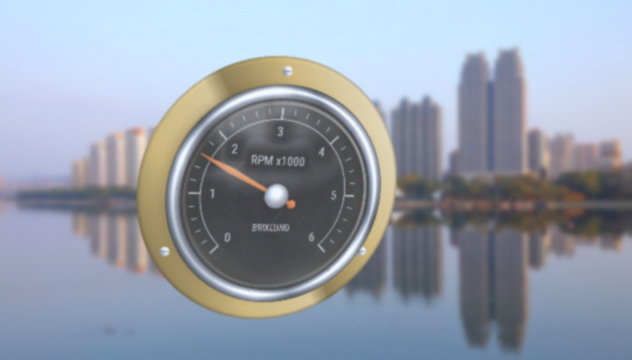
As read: 1600; rpm
